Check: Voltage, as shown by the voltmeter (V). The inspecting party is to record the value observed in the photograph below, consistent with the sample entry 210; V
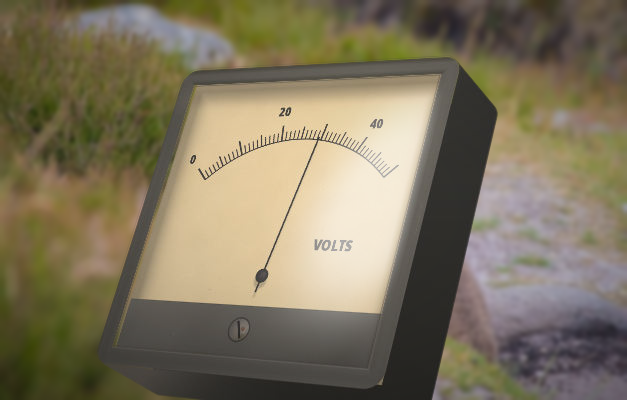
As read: 30; V
